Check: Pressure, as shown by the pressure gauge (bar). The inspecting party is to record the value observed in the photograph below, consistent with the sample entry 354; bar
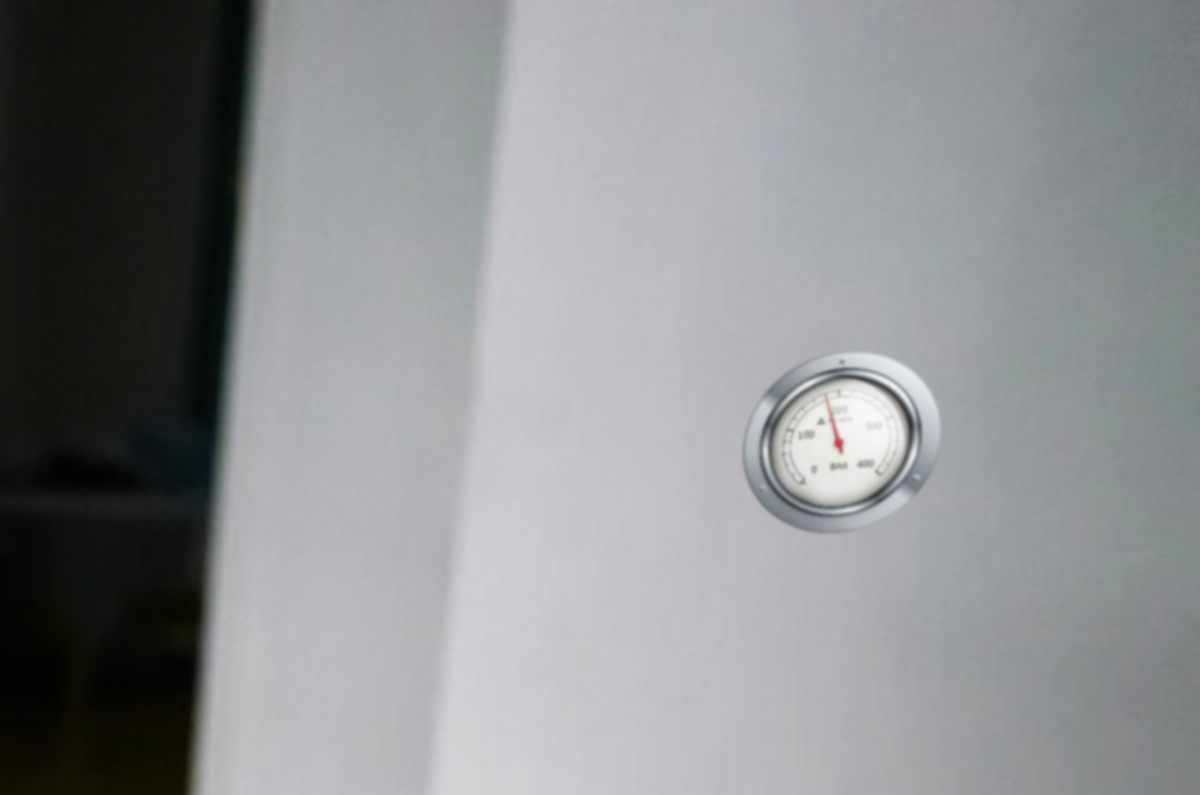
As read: 180; bar
